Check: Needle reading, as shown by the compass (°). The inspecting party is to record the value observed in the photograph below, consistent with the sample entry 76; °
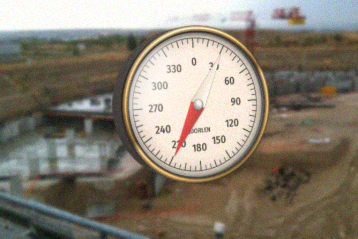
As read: 210; °
